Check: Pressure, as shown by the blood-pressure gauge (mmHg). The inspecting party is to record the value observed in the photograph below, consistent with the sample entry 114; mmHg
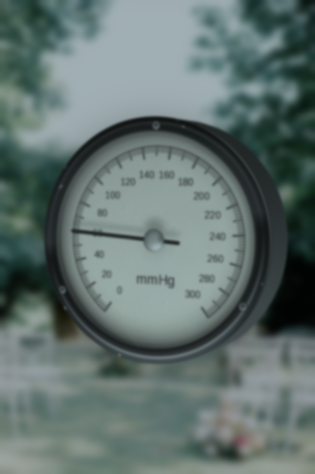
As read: 60; mmHg
